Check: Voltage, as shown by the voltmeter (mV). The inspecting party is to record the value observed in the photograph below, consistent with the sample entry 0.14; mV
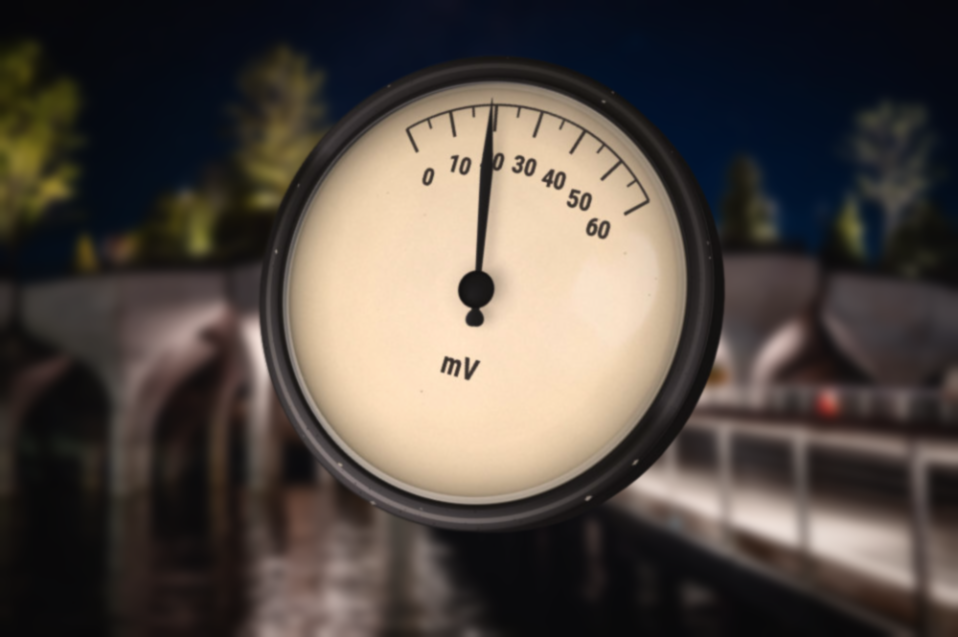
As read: 20; mV
